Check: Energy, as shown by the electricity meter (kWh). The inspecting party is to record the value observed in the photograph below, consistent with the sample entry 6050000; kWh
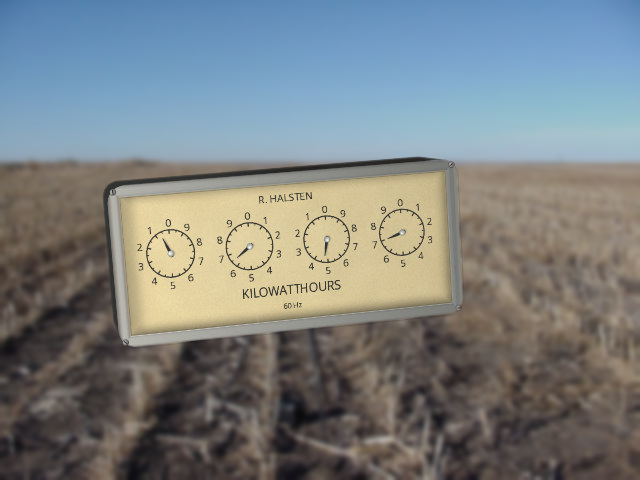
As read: 647; kWh
